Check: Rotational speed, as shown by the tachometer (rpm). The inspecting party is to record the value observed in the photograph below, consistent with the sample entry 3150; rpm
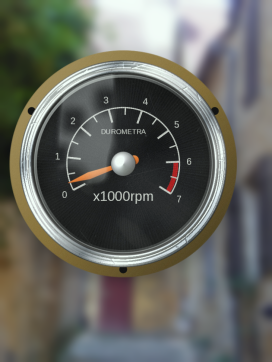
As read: 250; rpm
